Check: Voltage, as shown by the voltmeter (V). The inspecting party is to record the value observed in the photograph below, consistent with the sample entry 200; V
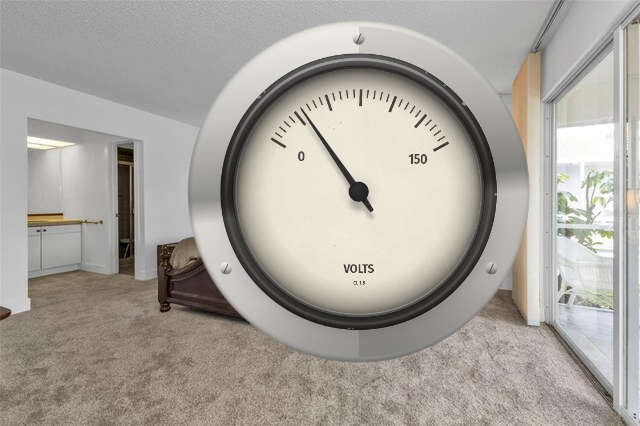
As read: 30; V
